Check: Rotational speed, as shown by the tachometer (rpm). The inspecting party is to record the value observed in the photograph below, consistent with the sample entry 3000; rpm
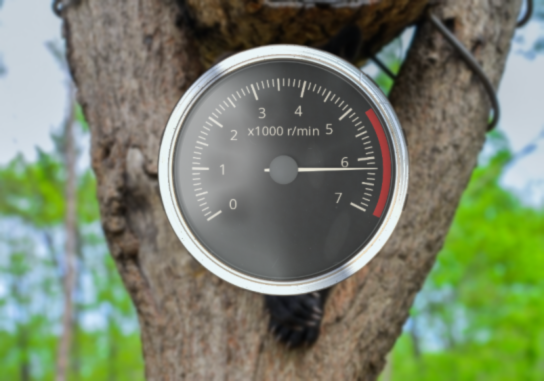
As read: 6200; rpm
